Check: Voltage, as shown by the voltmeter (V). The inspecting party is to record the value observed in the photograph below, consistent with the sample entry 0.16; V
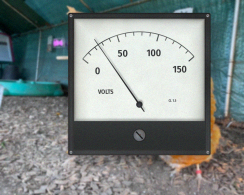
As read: 25; V
